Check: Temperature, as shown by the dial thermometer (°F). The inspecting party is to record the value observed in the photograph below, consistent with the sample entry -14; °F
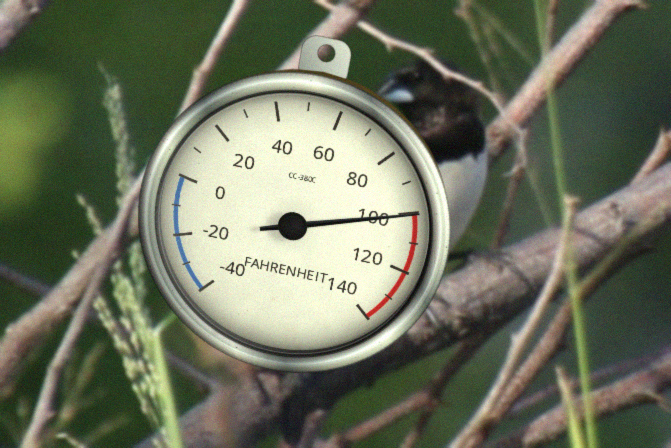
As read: 100; °F
